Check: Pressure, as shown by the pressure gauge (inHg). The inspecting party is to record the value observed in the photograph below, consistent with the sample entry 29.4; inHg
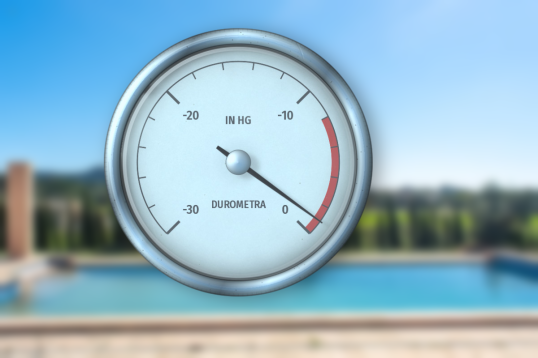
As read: -1; inHg
